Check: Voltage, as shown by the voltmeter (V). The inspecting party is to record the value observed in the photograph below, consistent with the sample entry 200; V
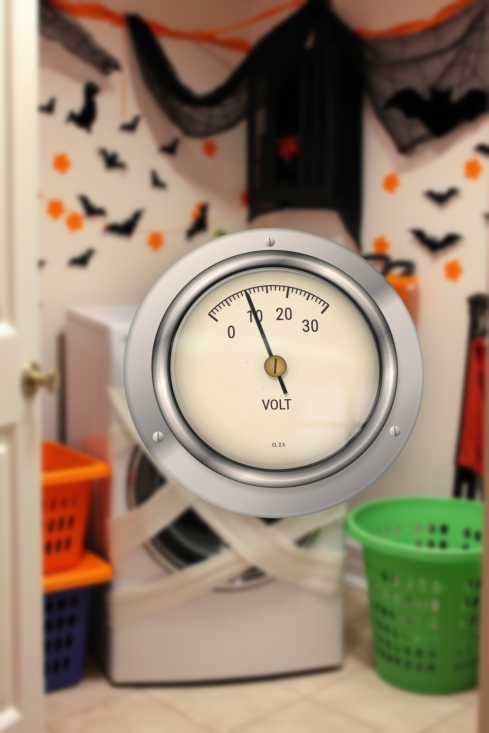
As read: 10; V
